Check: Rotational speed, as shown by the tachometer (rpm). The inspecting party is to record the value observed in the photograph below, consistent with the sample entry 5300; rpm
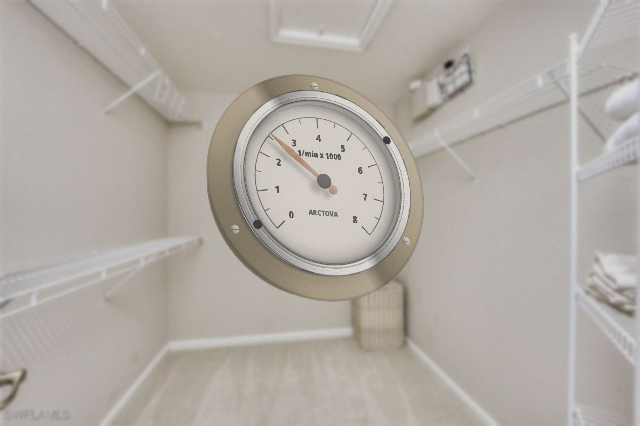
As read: 2500; rpm
